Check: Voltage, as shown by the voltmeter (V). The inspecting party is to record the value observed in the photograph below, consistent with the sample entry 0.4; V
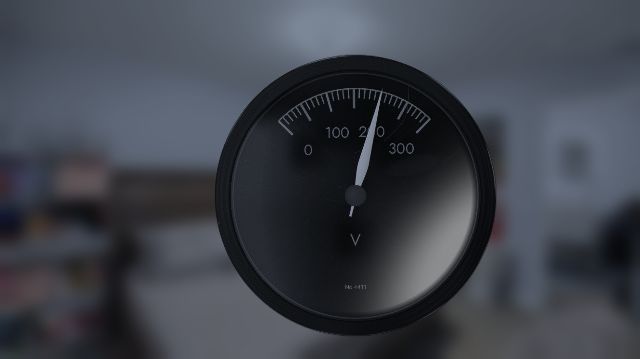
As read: 200; V
